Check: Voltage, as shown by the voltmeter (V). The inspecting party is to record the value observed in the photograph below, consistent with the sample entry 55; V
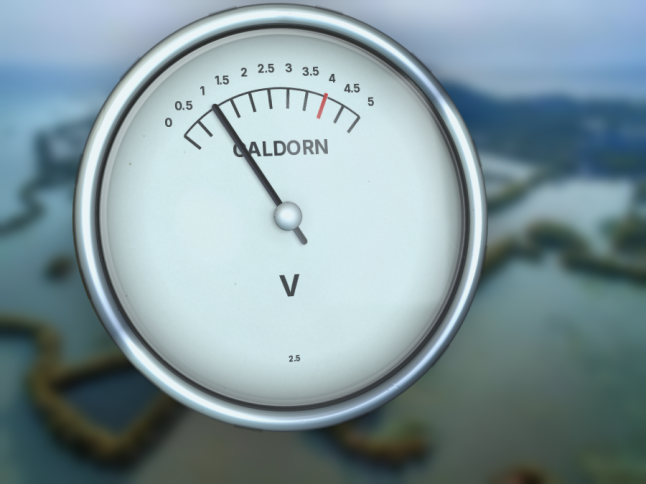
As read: 1; V
